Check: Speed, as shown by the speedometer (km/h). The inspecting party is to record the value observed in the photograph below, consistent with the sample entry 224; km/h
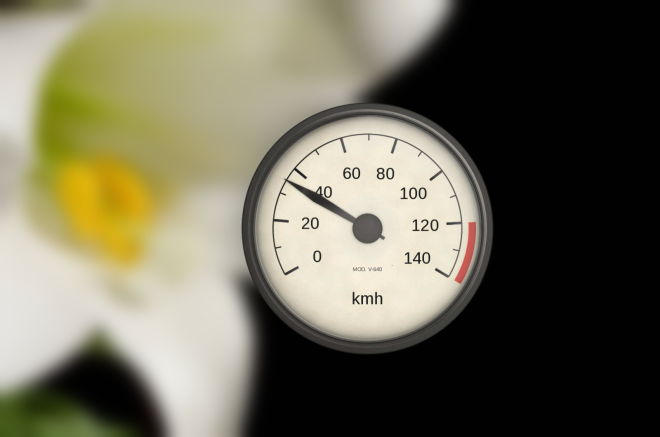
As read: 35; km/h
